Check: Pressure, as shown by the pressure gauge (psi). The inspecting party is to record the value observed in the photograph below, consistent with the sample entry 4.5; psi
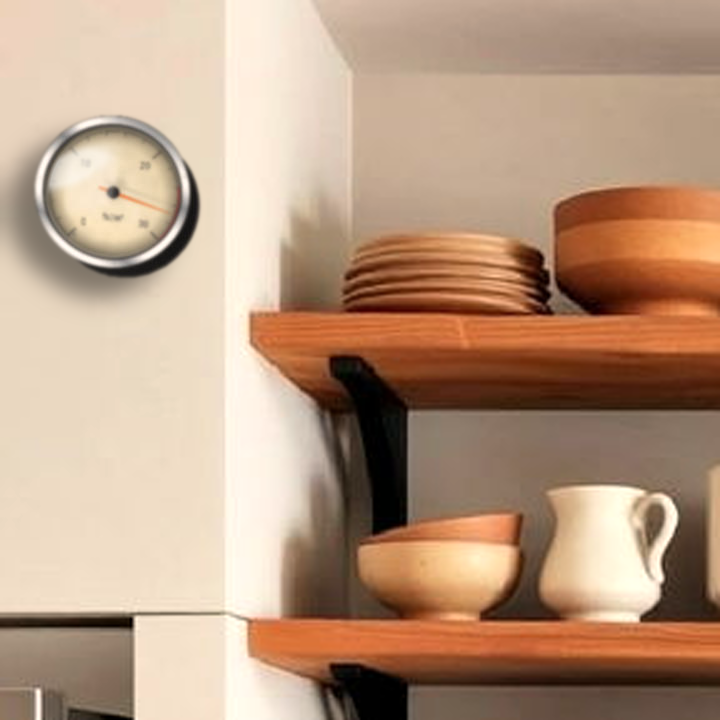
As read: 27; psi
